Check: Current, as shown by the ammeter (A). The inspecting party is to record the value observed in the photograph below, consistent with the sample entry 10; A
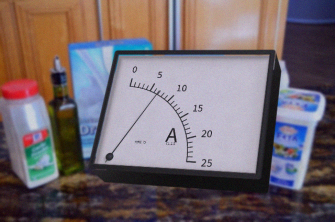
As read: 7; A
